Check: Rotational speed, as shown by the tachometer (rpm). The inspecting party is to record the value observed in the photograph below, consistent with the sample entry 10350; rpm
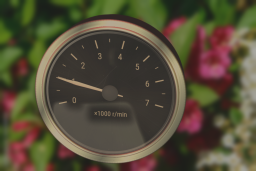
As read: 1000; rpm
